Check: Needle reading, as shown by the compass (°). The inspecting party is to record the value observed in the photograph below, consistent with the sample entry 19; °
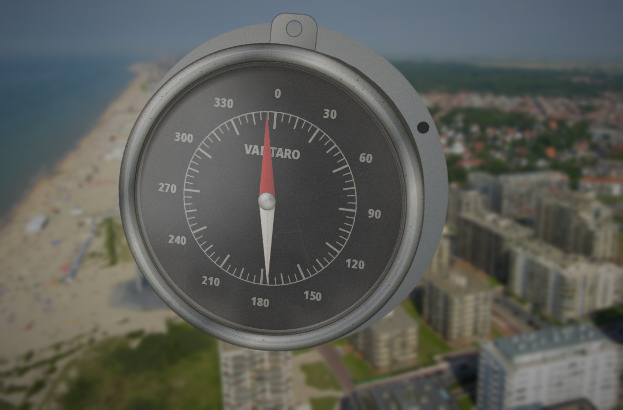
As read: 355; °
